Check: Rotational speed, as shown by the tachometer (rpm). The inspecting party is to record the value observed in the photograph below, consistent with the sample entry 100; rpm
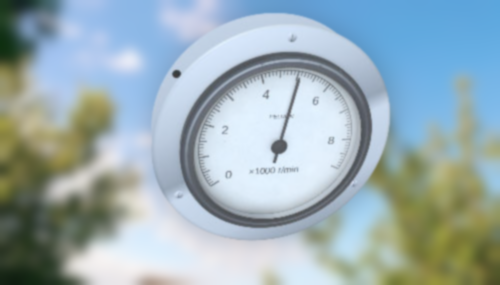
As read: 5000; rpm
